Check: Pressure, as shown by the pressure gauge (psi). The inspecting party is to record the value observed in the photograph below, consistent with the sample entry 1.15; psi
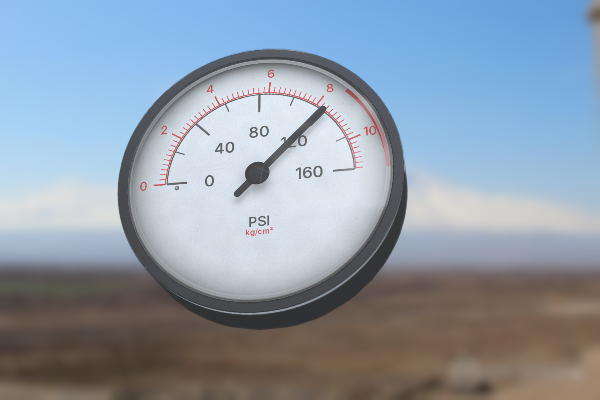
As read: 120; psi
